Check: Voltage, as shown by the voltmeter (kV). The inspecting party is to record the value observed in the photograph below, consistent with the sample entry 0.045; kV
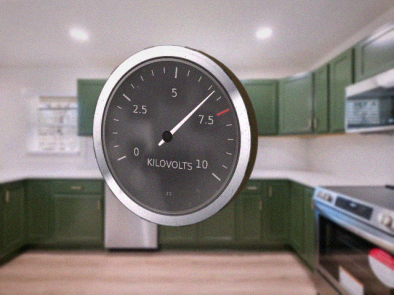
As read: 6.75; kV
